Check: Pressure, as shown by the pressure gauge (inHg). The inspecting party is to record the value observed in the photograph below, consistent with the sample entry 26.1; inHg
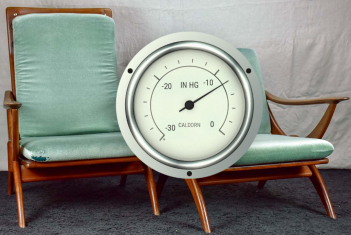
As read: -8; inHg
